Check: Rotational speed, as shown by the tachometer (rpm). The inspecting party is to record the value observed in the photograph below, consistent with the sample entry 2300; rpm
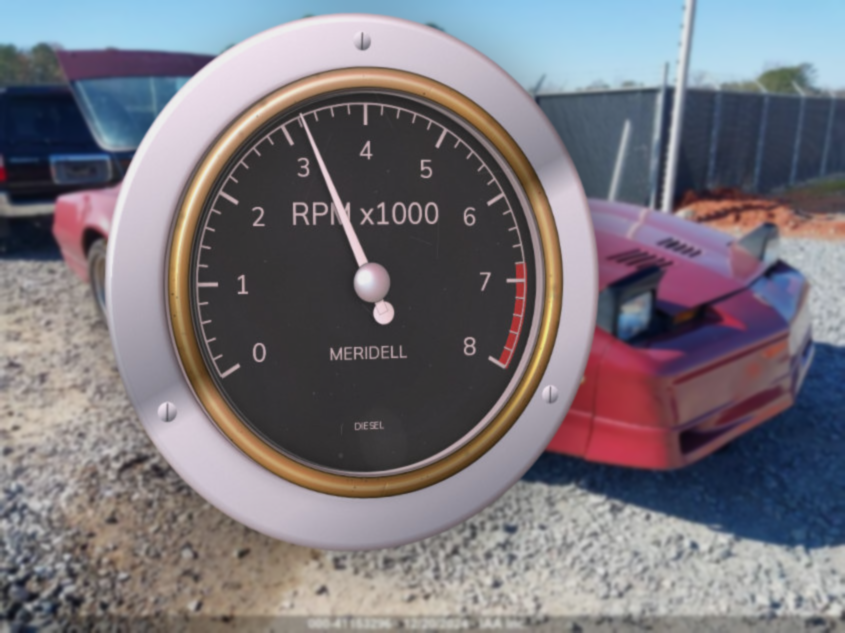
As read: 3200; rpm
